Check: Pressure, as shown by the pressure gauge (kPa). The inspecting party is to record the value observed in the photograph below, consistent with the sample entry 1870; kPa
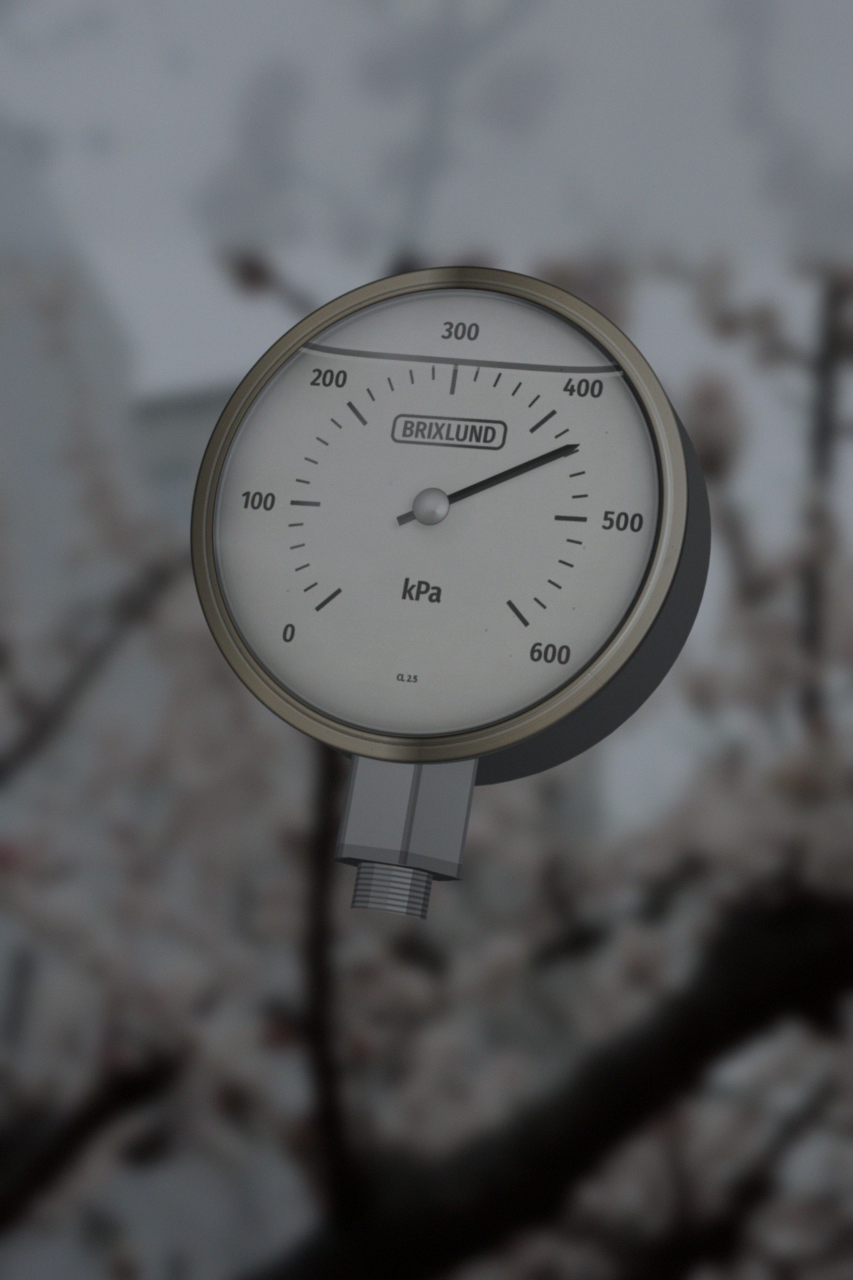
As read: 440; kPa
